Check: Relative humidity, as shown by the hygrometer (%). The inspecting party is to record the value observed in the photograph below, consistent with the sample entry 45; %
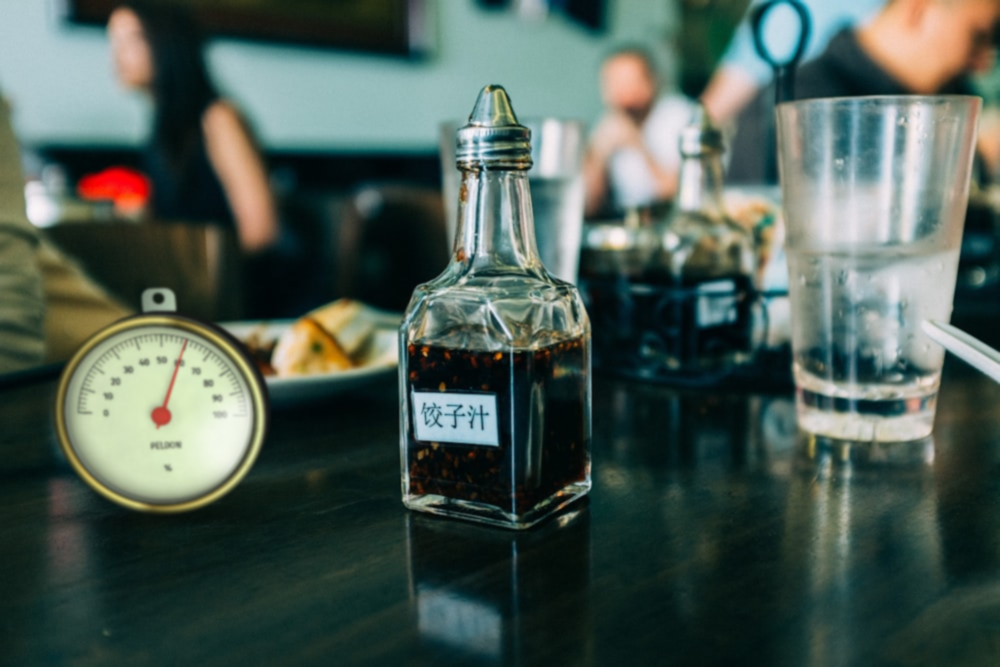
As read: 60; %
